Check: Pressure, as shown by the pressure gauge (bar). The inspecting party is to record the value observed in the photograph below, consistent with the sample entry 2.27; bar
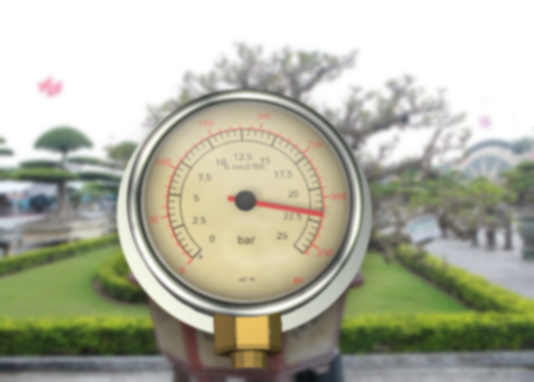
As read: 22; bar
